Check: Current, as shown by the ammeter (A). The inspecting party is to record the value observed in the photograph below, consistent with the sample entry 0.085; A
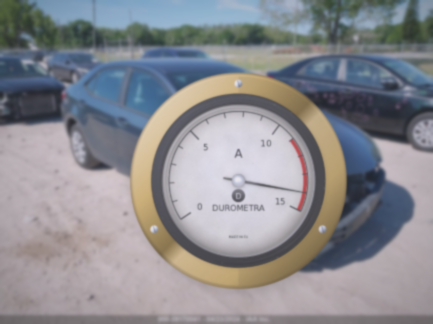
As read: 14; A
